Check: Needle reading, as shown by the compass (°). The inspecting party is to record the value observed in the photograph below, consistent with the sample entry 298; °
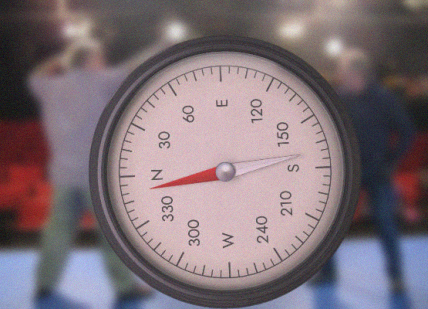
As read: 350; °
